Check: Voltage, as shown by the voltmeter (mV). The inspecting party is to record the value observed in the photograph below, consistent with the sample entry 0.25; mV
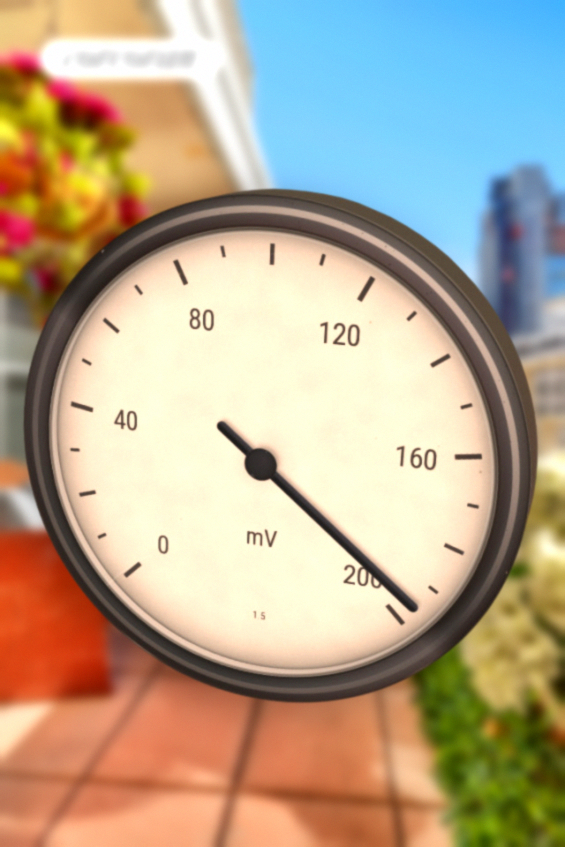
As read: 195; mV
